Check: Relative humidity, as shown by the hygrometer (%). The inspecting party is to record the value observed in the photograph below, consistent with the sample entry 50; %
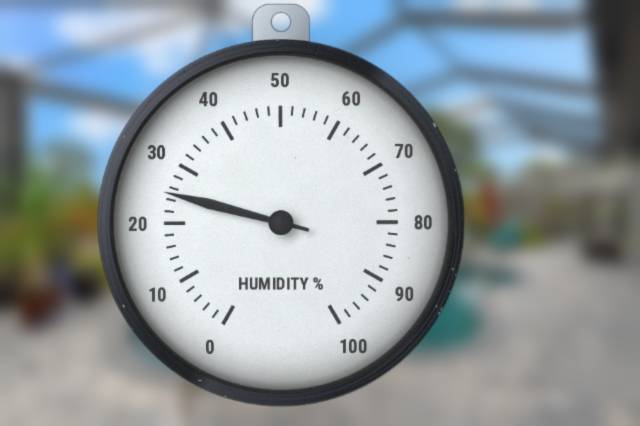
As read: 25; %
